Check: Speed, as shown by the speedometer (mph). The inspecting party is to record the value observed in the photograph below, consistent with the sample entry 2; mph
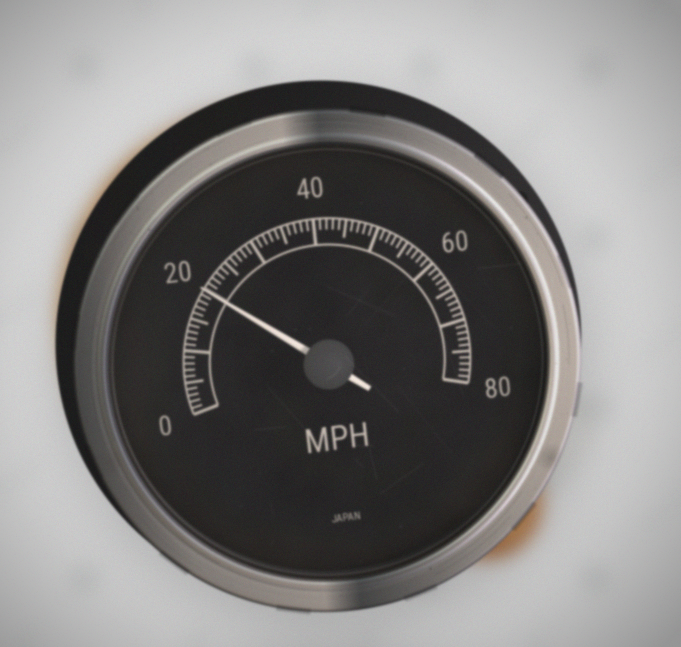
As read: 20; mph
